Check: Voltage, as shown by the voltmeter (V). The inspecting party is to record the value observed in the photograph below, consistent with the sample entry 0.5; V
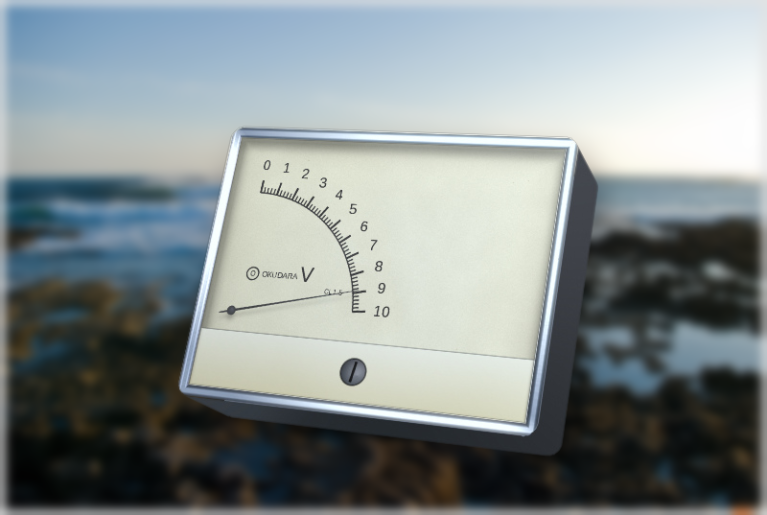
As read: 9; V
